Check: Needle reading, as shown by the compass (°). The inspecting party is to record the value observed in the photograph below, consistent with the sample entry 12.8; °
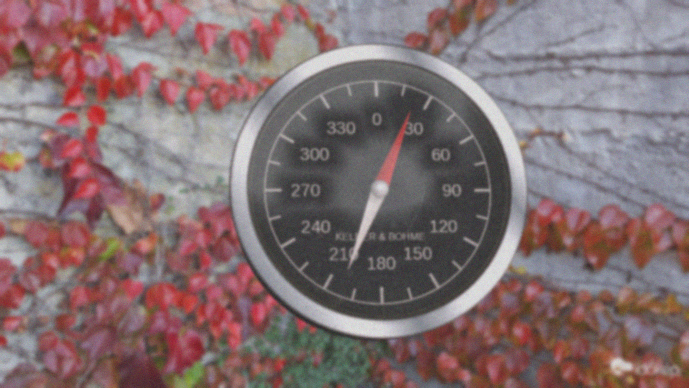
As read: 22.5; °
